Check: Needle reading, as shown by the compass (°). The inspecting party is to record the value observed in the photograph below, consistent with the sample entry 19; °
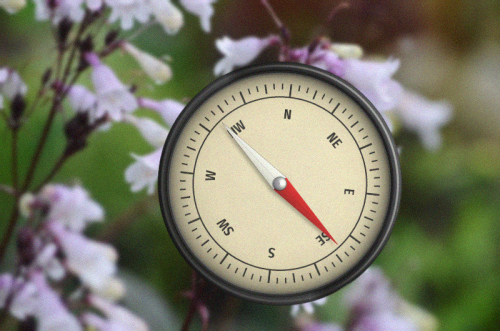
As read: 130; °
